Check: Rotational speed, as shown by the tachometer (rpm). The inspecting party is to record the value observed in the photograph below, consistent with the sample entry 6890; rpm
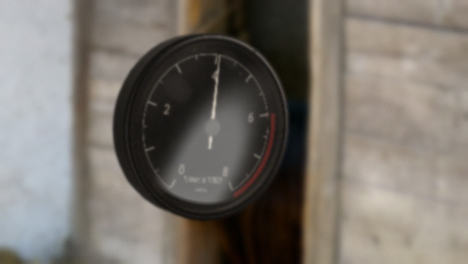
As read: 4000; rpm
